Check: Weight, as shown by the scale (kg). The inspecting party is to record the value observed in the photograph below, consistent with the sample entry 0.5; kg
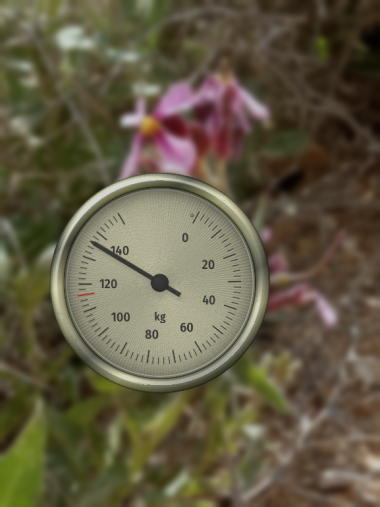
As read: 136; kg
